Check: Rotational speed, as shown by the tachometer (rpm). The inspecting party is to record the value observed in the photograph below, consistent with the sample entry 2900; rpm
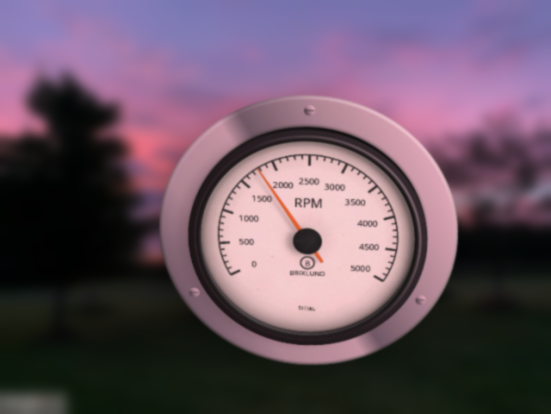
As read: 1800; rpm
